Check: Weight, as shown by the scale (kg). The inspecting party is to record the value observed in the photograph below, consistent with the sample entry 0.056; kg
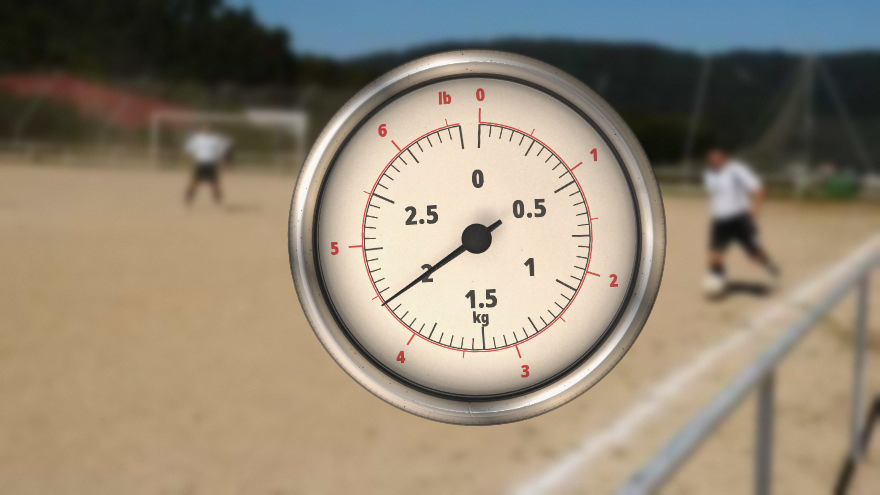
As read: 2; kg
